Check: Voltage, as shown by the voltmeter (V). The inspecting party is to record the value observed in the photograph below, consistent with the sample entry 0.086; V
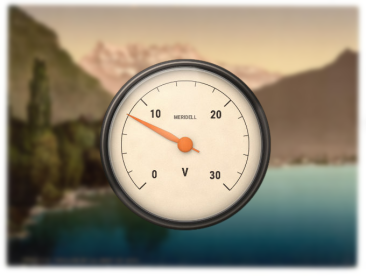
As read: 8; V
